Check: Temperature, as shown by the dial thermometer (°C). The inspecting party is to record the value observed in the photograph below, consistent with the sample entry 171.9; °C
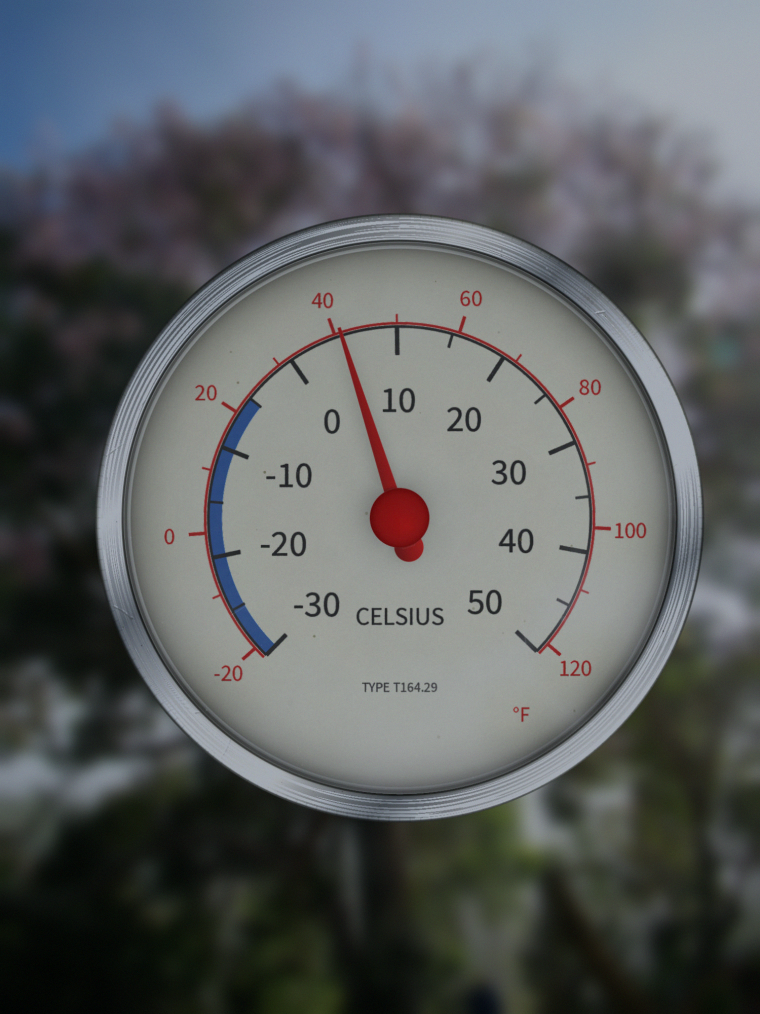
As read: 5; °C
